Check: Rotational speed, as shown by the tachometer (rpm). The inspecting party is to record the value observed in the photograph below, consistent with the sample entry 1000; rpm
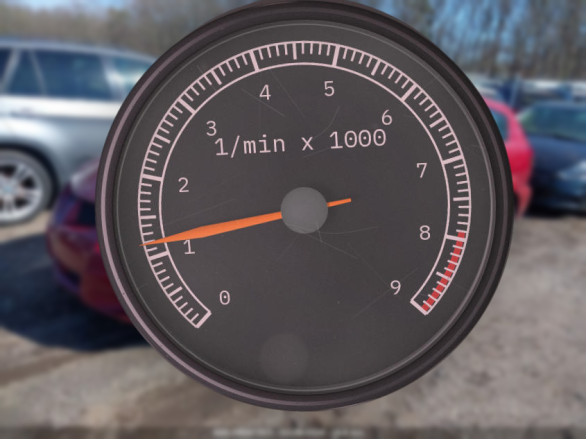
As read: 1200; rpm
